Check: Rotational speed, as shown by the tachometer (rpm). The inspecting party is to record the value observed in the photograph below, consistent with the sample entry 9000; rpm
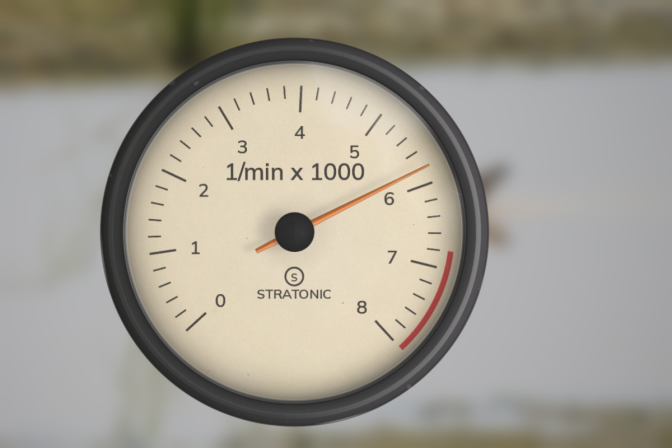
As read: 5800; rpm
